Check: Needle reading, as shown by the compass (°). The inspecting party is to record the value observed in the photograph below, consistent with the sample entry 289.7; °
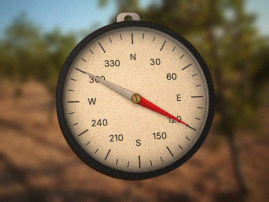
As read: 120; °
